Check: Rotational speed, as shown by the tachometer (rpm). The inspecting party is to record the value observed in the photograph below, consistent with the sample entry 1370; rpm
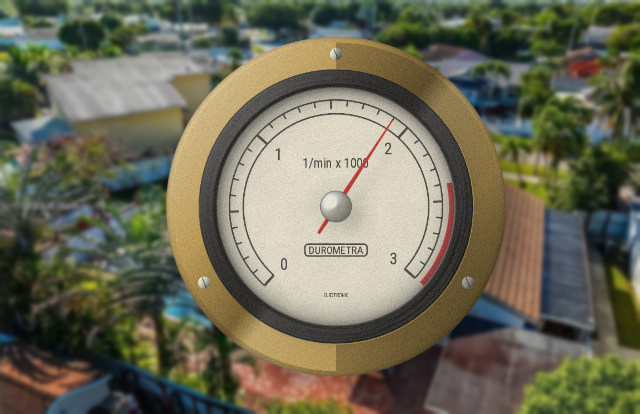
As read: 1900; rpm
